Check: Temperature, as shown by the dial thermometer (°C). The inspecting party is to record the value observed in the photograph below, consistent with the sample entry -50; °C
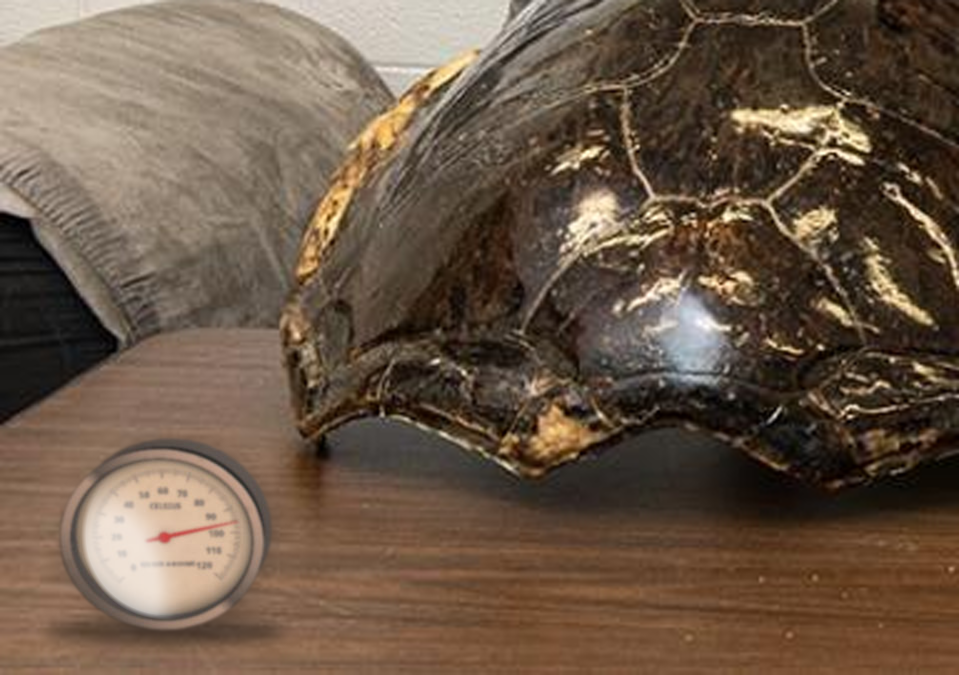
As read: 95; °C
